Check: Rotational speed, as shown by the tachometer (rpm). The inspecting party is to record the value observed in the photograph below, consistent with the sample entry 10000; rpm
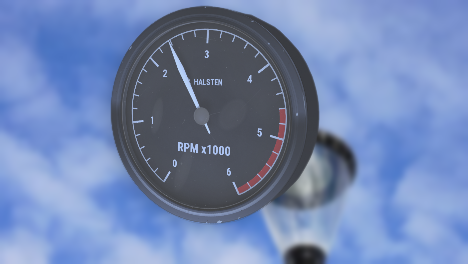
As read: 2400; rpm
